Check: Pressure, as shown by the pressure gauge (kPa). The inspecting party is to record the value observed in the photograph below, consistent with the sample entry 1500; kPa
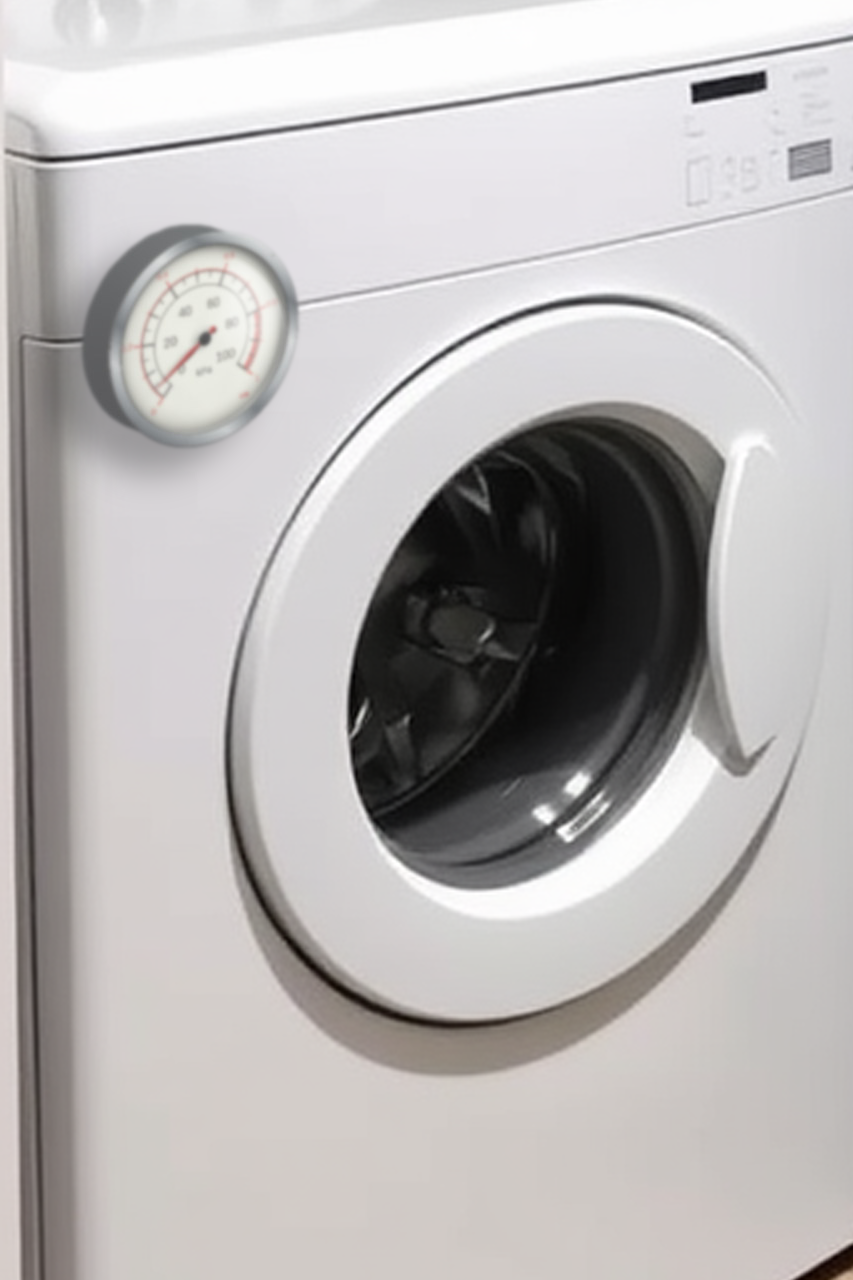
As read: 5; kPa
